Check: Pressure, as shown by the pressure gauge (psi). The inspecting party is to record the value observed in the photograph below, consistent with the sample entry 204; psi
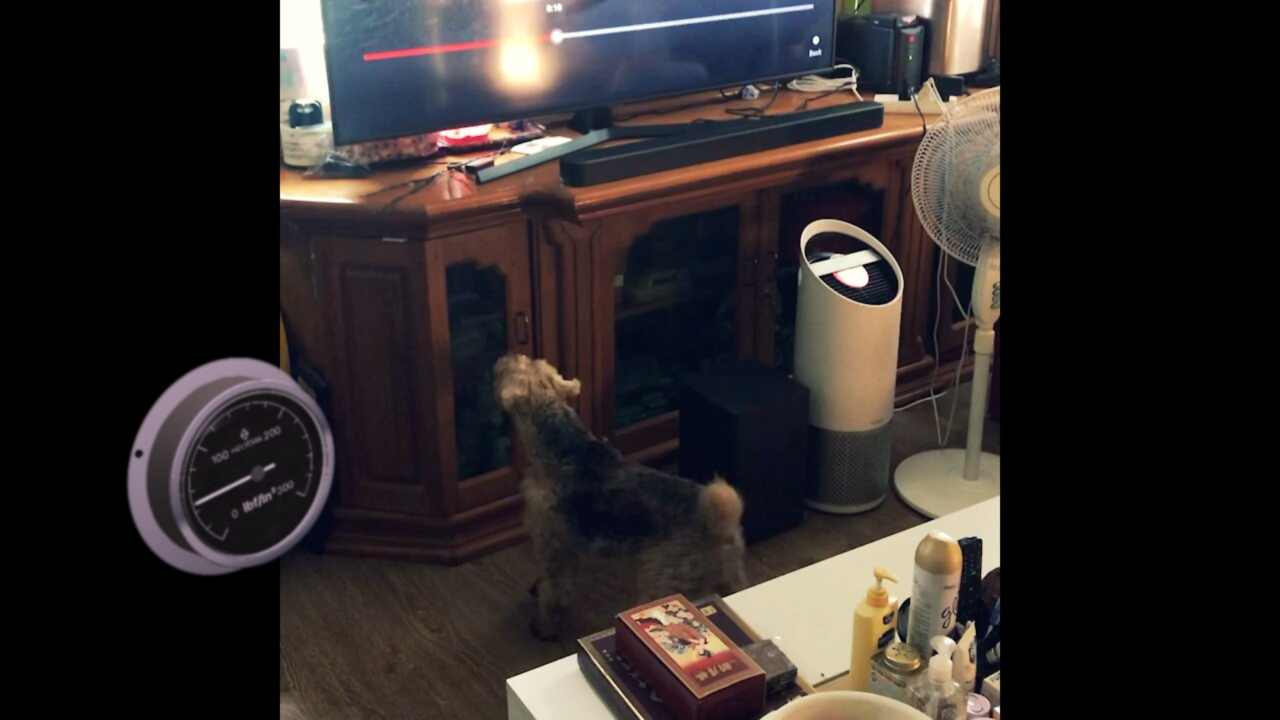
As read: 50; psi
